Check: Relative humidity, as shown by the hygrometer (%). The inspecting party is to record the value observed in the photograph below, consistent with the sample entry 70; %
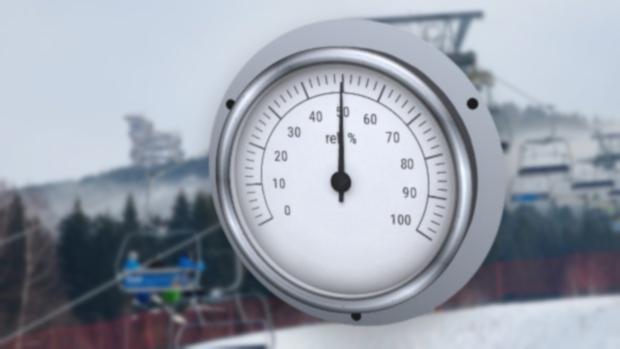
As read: 50; %
